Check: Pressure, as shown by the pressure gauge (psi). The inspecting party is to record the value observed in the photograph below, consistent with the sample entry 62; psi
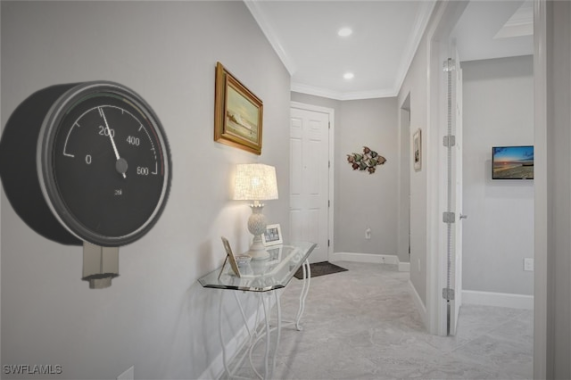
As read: 200; psi
